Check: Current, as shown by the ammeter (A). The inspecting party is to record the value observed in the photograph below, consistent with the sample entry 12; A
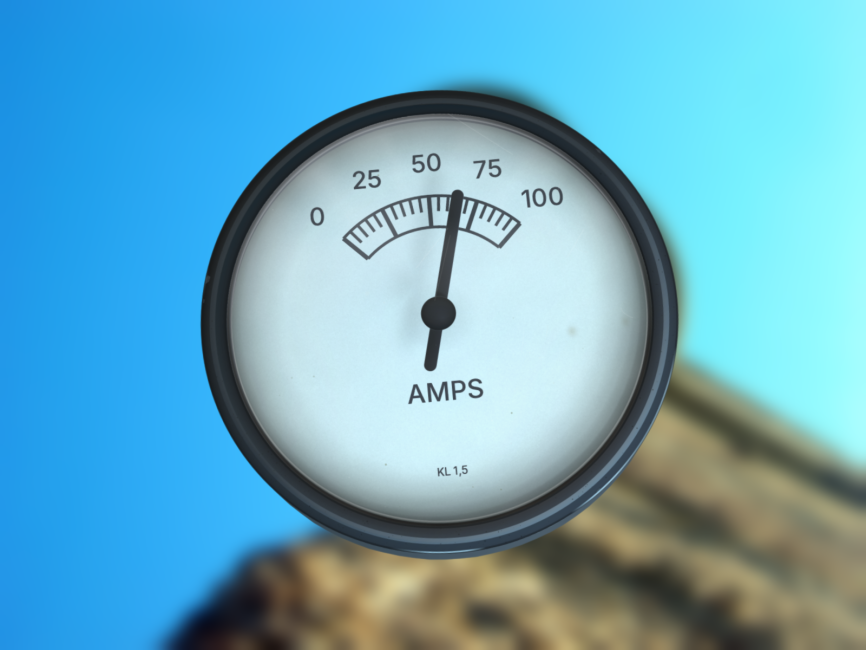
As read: 65; A
